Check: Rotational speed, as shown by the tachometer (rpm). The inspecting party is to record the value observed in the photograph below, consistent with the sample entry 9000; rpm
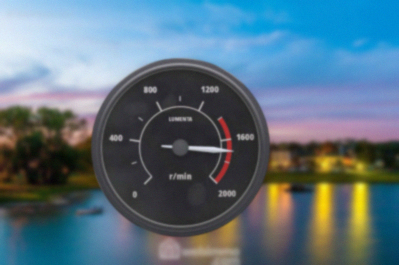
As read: 1700; rpm
